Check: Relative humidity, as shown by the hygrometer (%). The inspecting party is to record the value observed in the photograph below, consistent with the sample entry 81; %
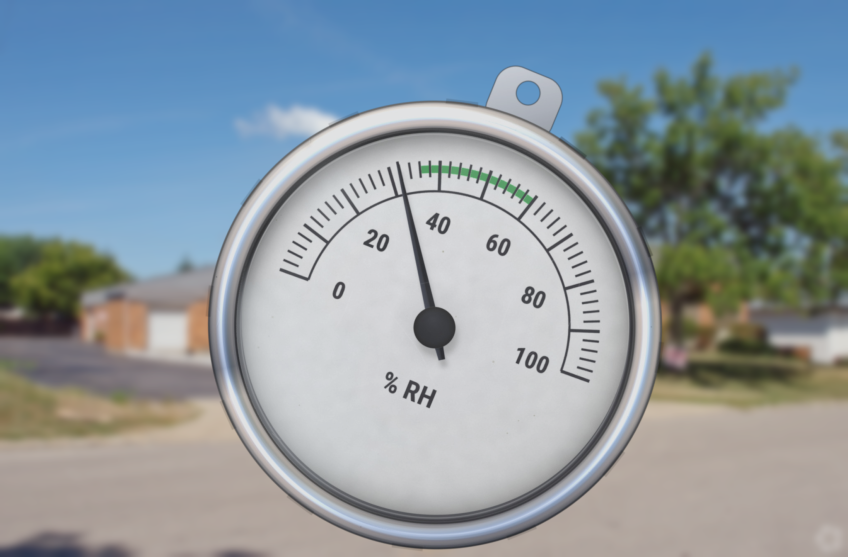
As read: 32; %
